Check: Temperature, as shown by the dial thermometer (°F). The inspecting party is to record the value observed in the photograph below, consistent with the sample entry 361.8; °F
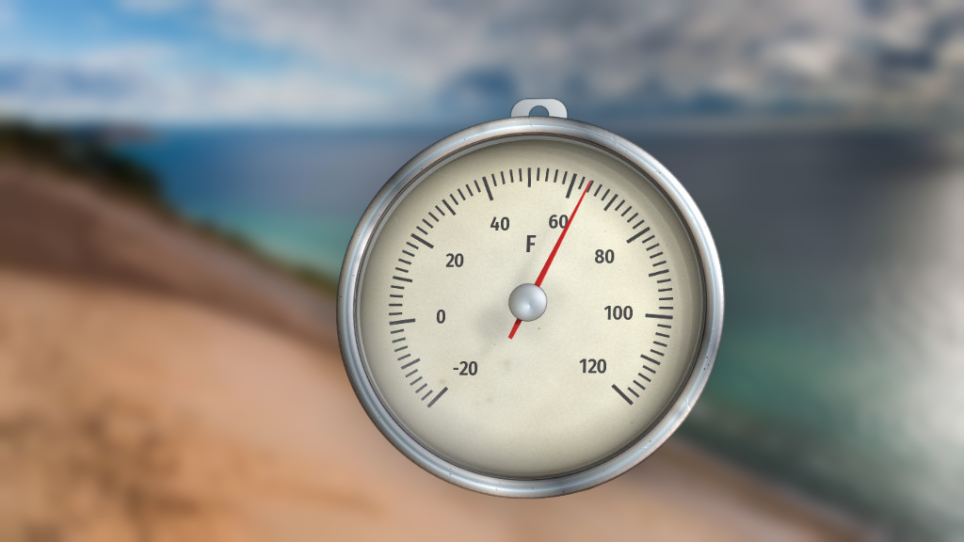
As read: 64; °F
